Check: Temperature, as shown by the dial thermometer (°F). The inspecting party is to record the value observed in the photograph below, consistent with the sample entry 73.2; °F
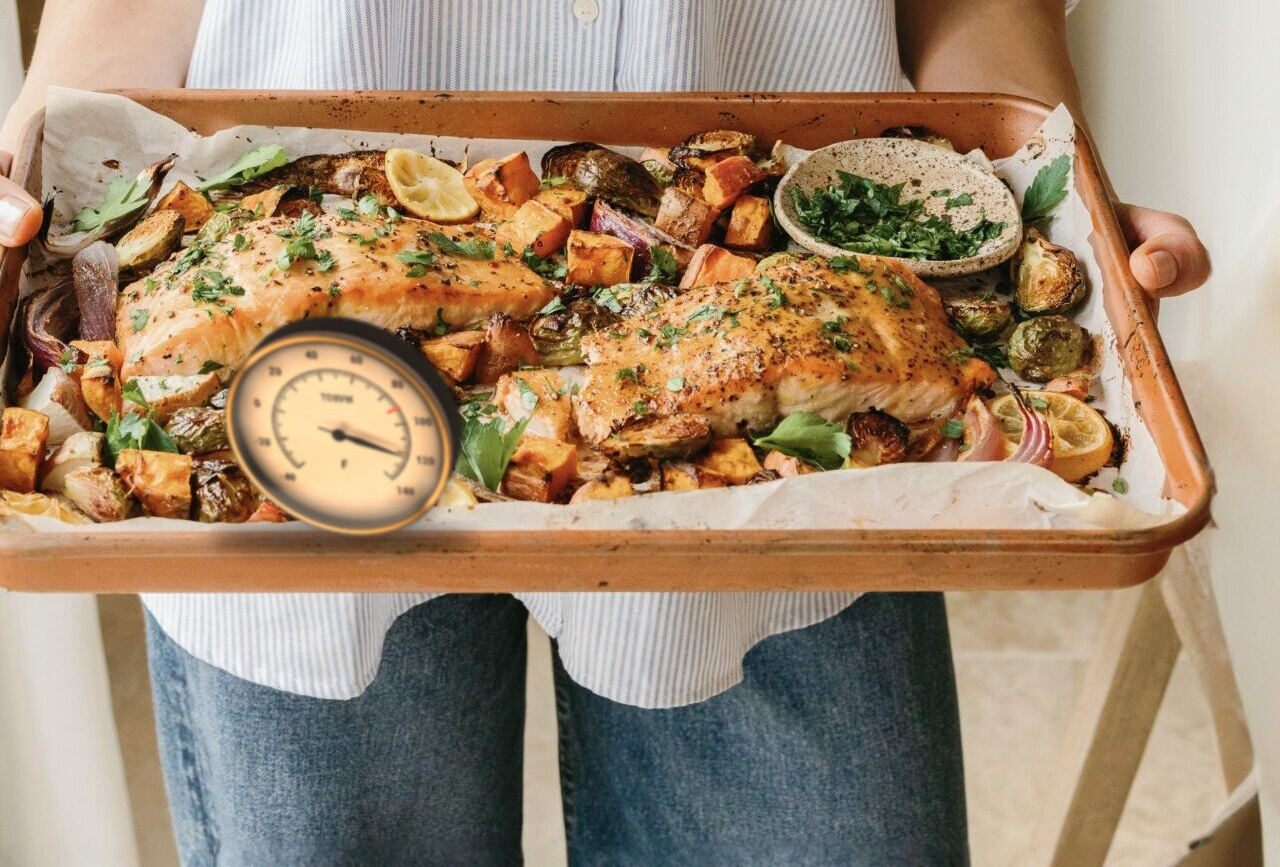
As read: 120; °F
